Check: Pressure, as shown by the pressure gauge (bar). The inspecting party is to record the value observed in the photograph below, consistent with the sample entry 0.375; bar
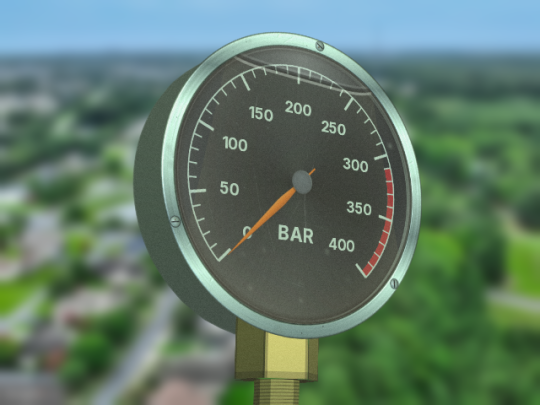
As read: 0; bar
